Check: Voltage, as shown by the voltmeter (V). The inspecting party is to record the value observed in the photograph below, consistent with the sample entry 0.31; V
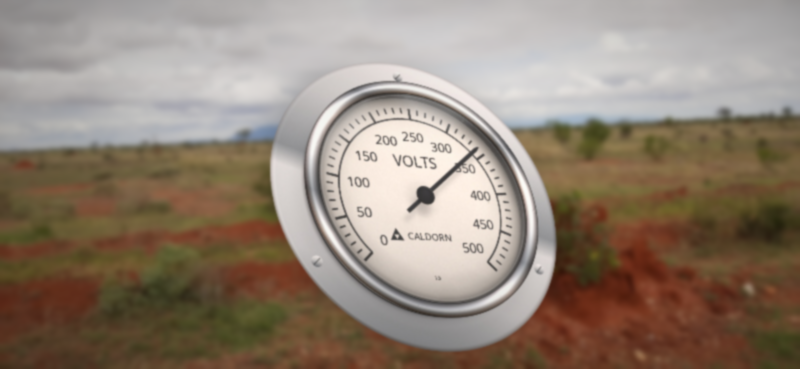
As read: 340; V
